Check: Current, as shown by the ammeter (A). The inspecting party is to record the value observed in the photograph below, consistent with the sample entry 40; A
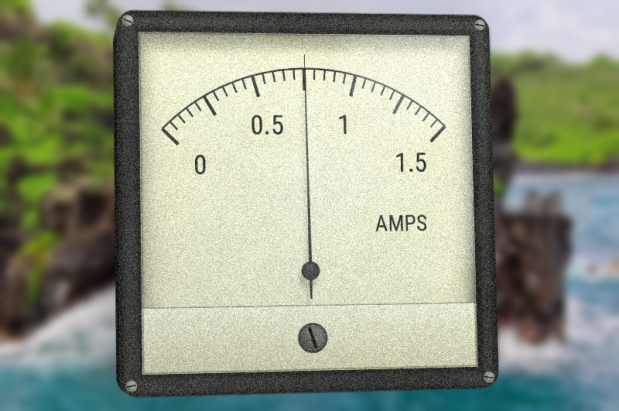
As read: 0.75; A
